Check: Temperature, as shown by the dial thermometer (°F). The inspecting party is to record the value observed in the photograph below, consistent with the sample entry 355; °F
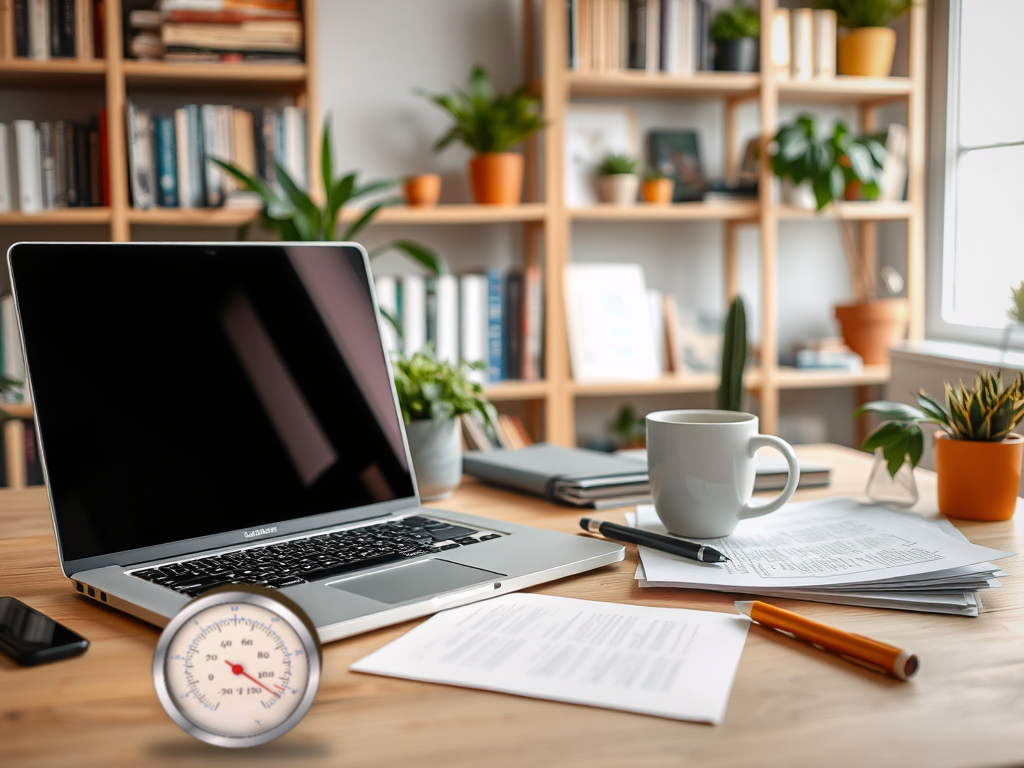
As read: 110; °F
